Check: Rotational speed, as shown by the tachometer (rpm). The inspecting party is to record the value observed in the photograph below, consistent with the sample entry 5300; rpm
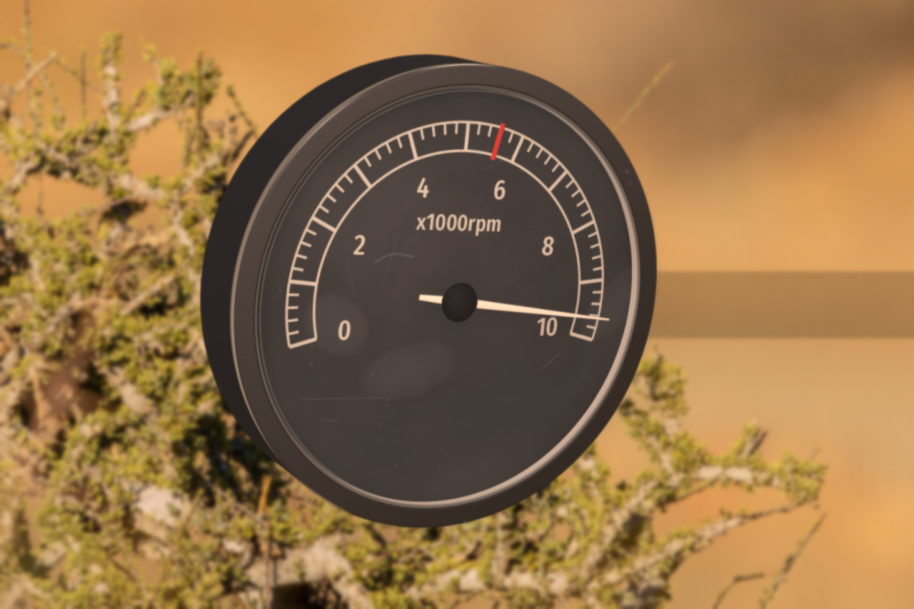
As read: 9600; rpm
